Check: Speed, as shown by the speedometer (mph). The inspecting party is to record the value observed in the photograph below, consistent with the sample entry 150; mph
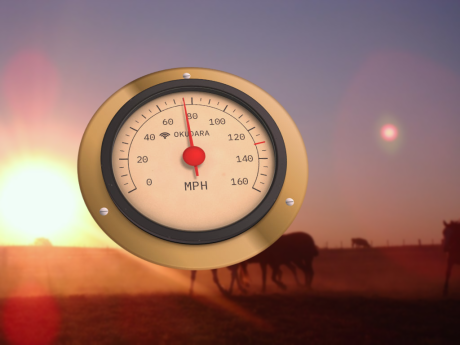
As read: 75; mph
